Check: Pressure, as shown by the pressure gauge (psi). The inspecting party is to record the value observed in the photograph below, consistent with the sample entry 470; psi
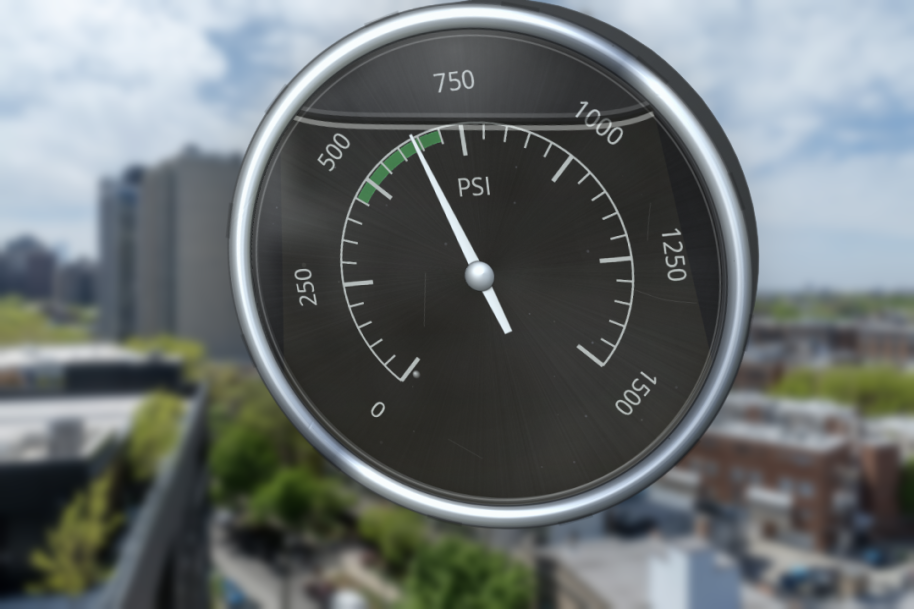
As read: 650; psi
